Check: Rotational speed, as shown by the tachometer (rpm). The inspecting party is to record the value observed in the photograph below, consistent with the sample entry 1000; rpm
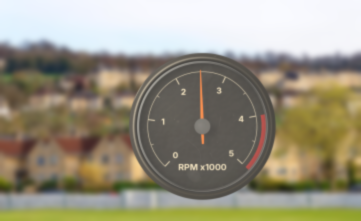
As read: 2500; rpm
